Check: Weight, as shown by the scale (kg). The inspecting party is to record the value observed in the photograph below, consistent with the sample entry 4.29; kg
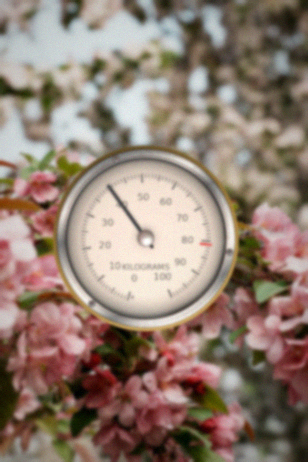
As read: 40; kg
